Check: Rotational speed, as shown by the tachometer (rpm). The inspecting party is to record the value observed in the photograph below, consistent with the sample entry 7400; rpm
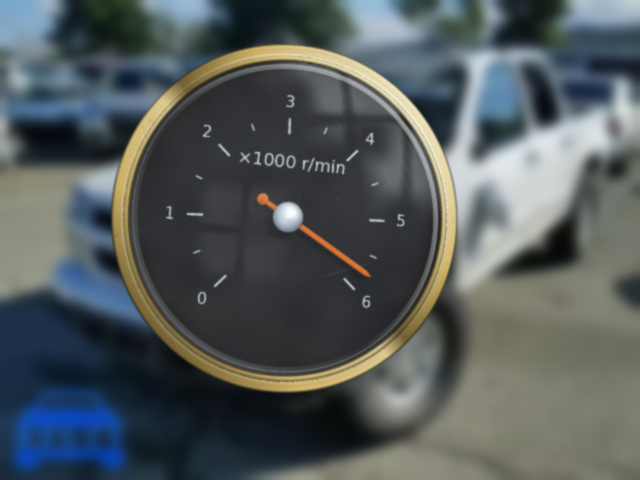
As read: 5750; rpm
